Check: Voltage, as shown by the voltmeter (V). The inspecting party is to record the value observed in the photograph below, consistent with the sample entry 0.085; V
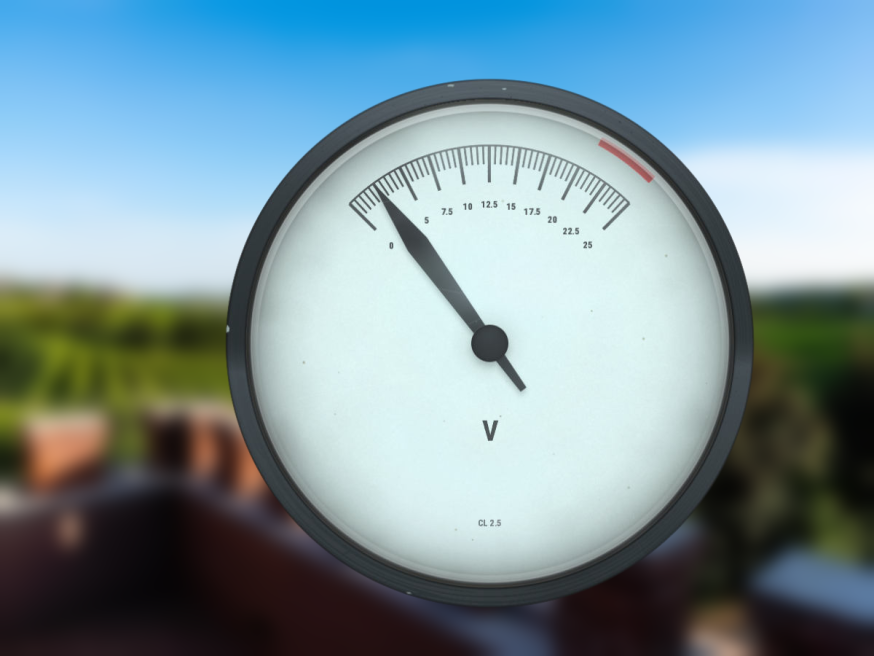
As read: 2.5; V
